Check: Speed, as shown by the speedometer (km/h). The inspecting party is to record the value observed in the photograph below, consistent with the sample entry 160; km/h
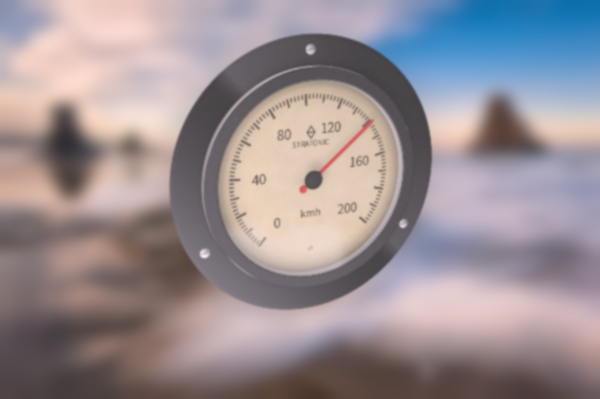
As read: 140; km/h
